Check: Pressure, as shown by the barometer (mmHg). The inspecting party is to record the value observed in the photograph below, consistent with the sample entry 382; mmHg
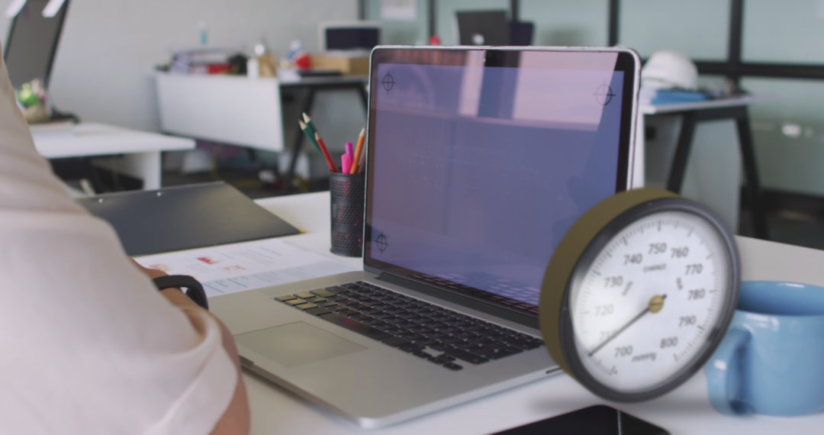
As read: 710; mmHg
